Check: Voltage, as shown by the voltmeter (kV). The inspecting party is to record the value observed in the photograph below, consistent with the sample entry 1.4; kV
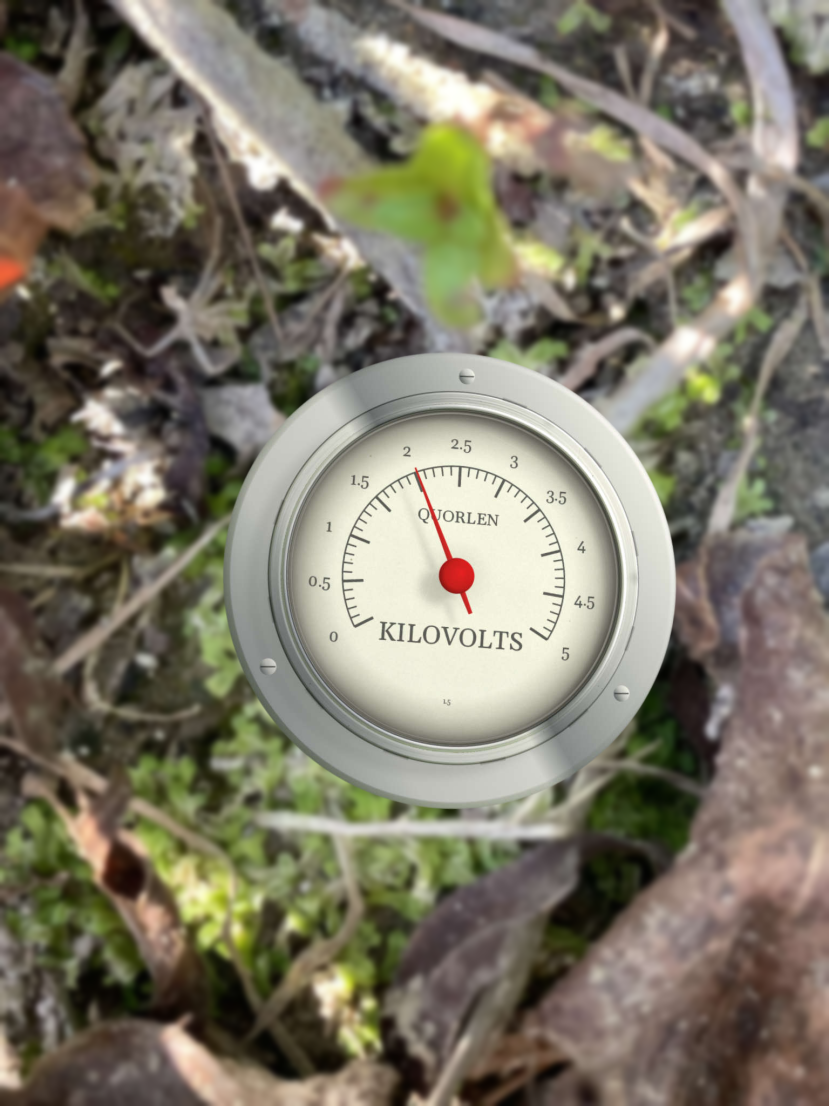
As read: 2; kV
